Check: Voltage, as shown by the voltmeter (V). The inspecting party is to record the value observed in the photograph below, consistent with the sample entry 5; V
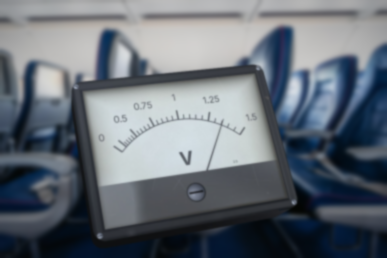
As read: 1.35; V
